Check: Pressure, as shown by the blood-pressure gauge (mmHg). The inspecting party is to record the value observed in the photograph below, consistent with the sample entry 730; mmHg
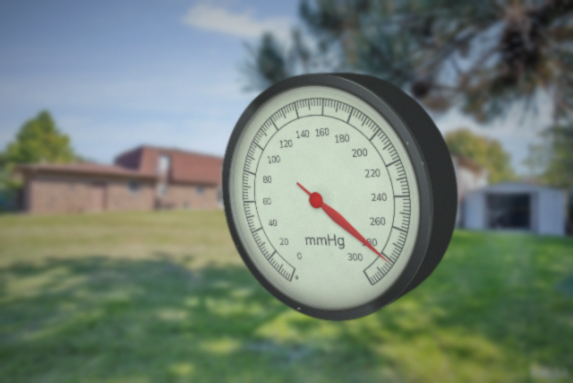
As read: 280; mmHg
